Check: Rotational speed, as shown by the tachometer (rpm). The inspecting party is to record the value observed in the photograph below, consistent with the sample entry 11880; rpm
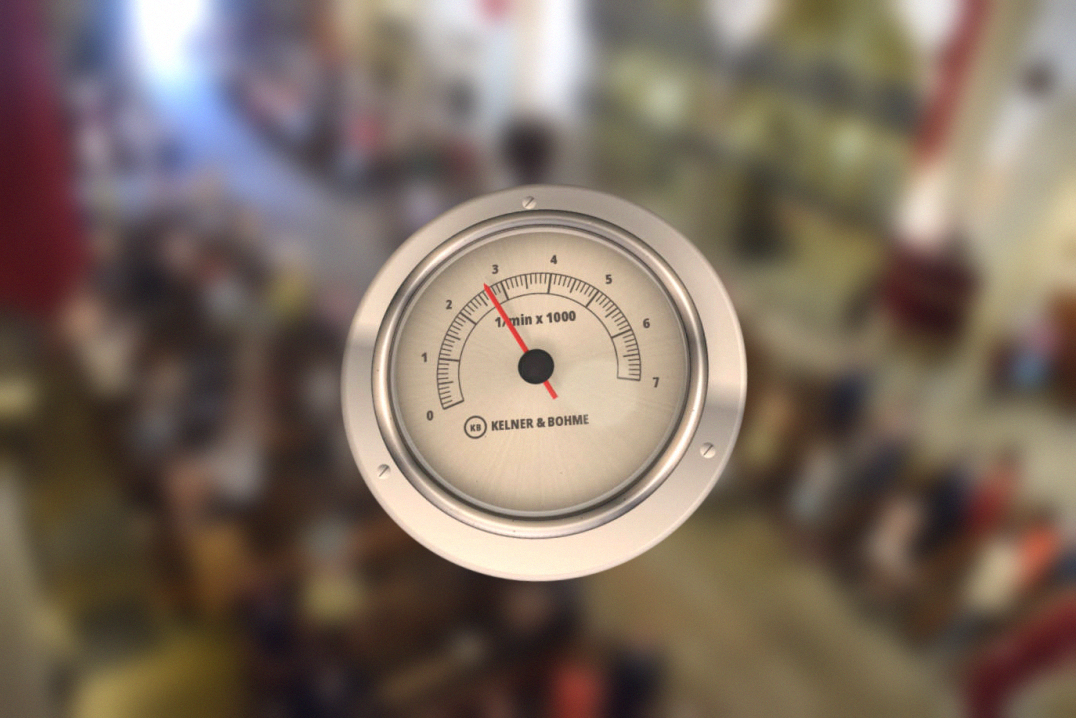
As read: 2700; rpm
